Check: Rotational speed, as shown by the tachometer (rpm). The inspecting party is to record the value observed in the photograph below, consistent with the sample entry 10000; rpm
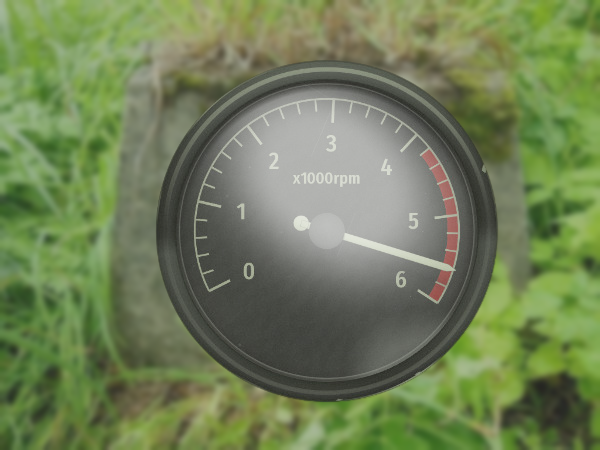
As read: 5600; rpm
